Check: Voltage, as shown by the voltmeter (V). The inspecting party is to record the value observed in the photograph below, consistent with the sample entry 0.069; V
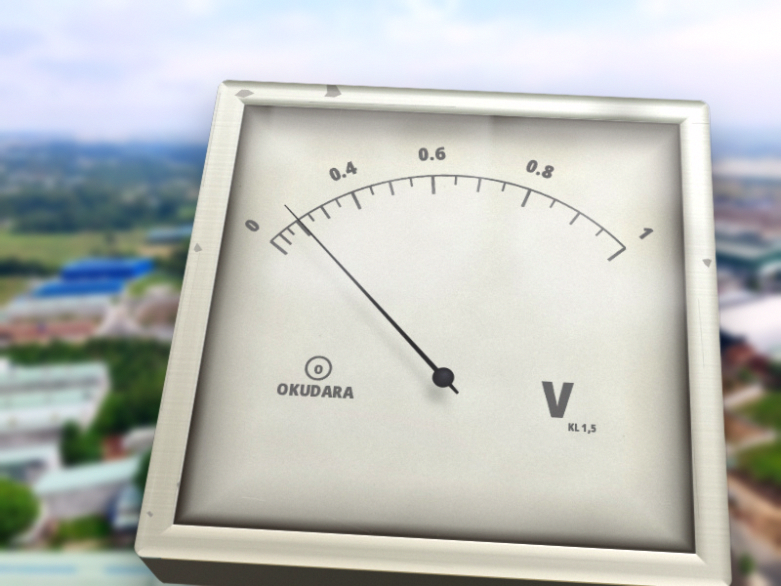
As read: 0.2; V
